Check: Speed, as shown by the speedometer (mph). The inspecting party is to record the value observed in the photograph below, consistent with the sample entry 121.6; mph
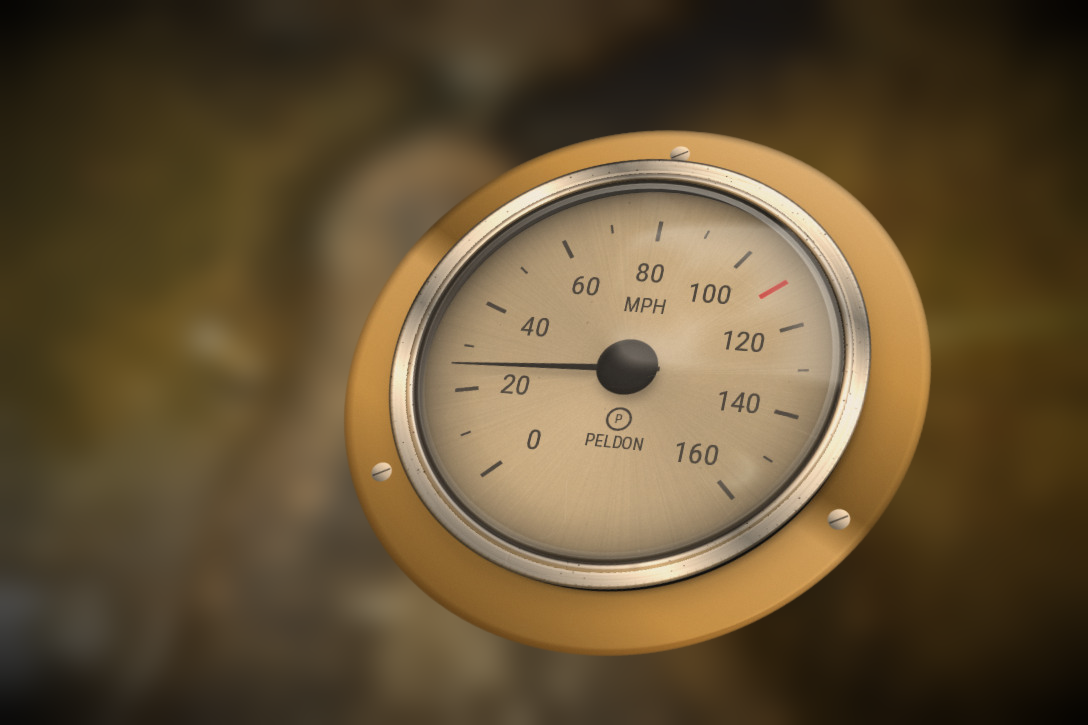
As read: 25; mph
